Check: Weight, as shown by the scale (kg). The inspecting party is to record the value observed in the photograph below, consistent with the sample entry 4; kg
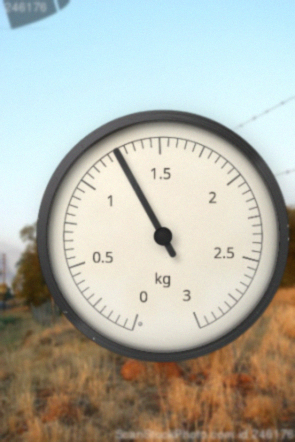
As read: 1.25; kg
